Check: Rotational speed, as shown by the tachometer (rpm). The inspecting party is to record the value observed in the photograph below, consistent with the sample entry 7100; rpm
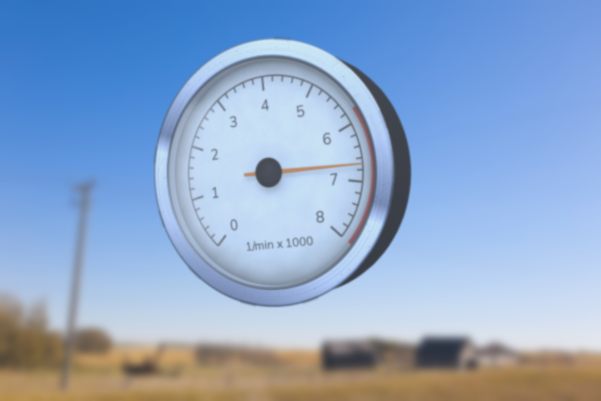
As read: 6700; rpm
